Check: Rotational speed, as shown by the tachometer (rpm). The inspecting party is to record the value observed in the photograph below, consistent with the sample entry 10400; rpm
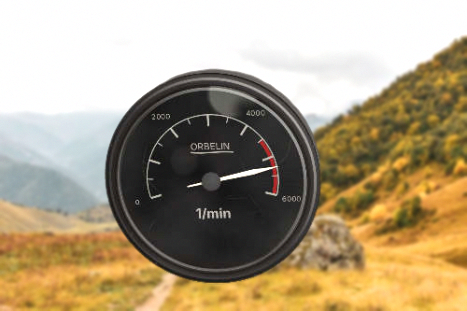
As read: 5250; rpm
